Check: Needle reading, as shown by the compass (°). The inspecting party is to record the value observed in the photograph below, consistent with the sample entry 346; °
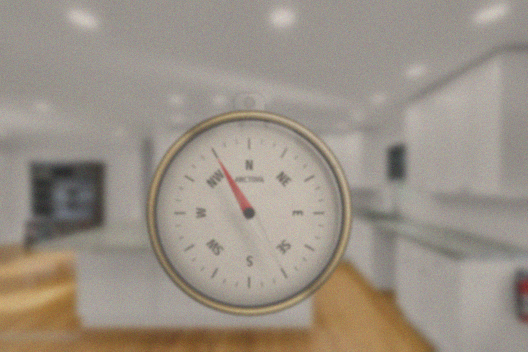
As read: 330; °
